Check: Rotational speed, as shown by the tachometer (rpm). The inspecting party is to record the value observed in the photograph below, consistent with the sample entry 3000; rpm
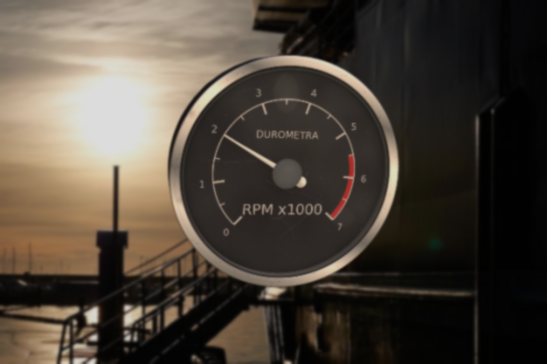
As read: 2000; rpm
